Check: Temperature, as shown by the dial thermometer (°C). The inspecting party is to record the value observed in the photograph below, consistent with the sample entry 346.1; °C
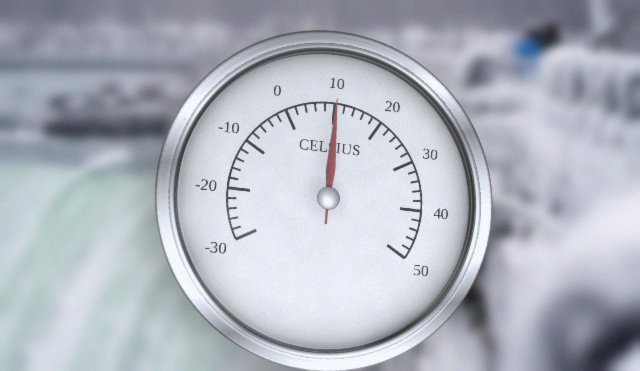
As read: 10; °C
